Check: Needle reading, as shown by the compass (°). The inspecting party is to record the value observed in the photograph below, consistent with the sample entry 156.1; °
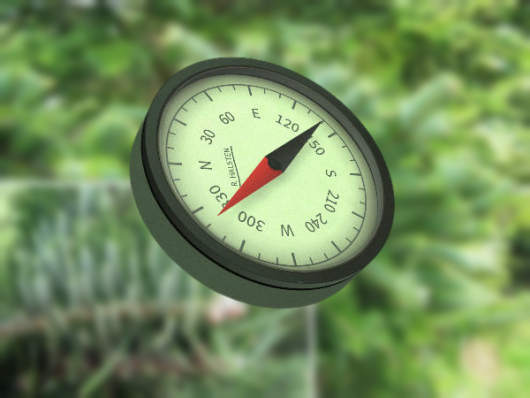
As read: 320; °
